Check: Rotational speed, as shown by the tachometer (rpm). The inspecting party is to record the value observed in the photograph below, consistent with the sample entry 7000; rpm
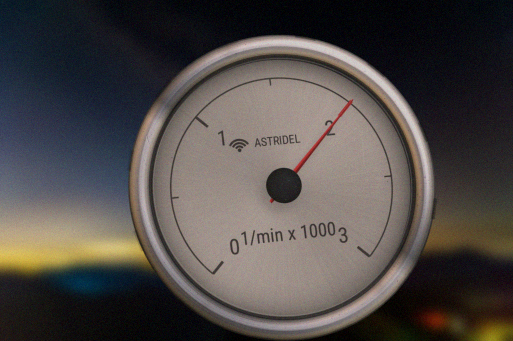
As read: 2000; rpm
